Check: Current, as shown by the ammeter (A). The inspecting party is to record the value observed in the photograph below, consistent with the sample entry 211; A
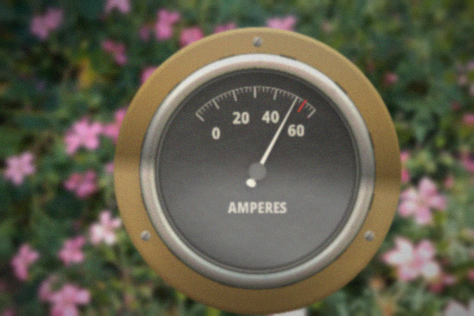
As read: 50; A
